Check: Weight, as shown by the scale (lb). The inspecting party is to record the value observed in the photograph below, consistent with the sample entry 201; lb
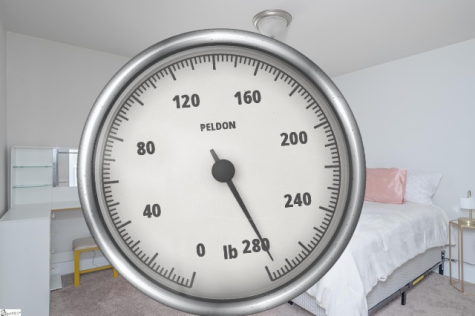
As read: 276; lb
